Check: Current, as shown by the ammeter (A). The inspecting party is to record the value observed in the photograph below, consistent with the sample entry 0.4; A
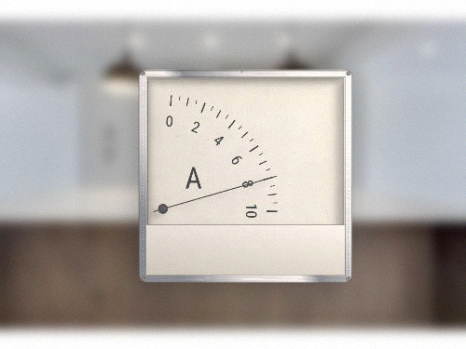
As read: 8; A
